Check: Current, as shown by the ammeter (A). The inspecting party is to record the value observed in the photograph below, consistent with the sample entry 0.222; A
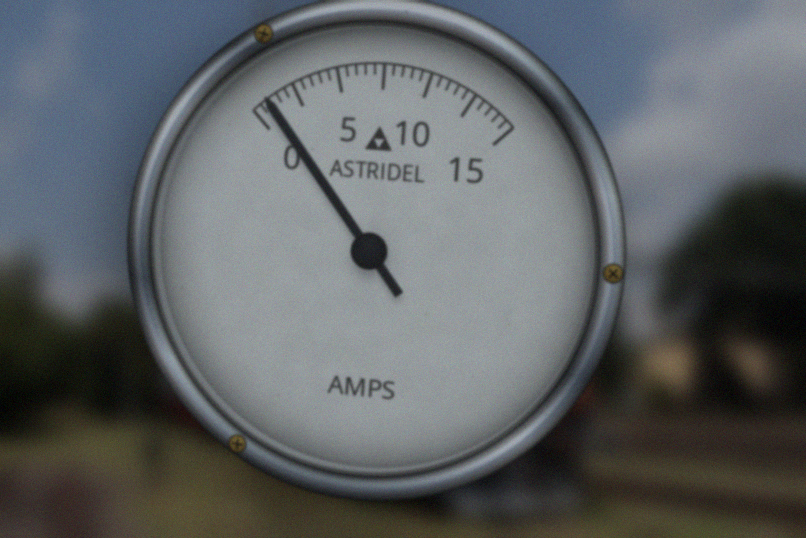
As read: 1; A
